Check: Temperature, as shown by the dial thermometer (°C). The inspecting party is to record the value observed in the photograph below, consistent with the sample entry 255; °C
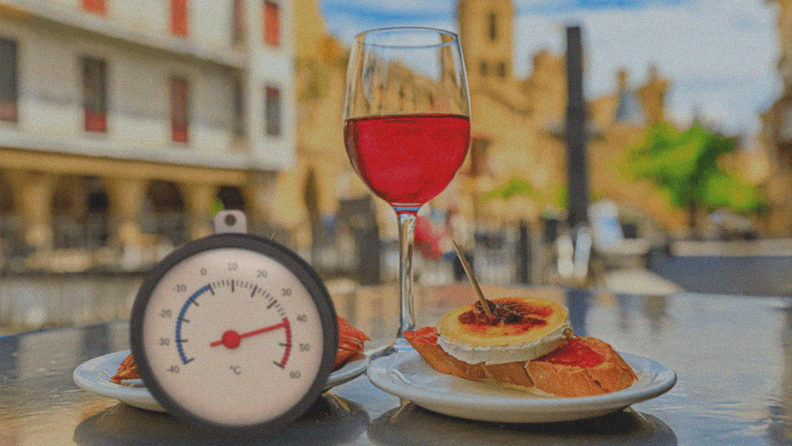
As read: 40; °C
